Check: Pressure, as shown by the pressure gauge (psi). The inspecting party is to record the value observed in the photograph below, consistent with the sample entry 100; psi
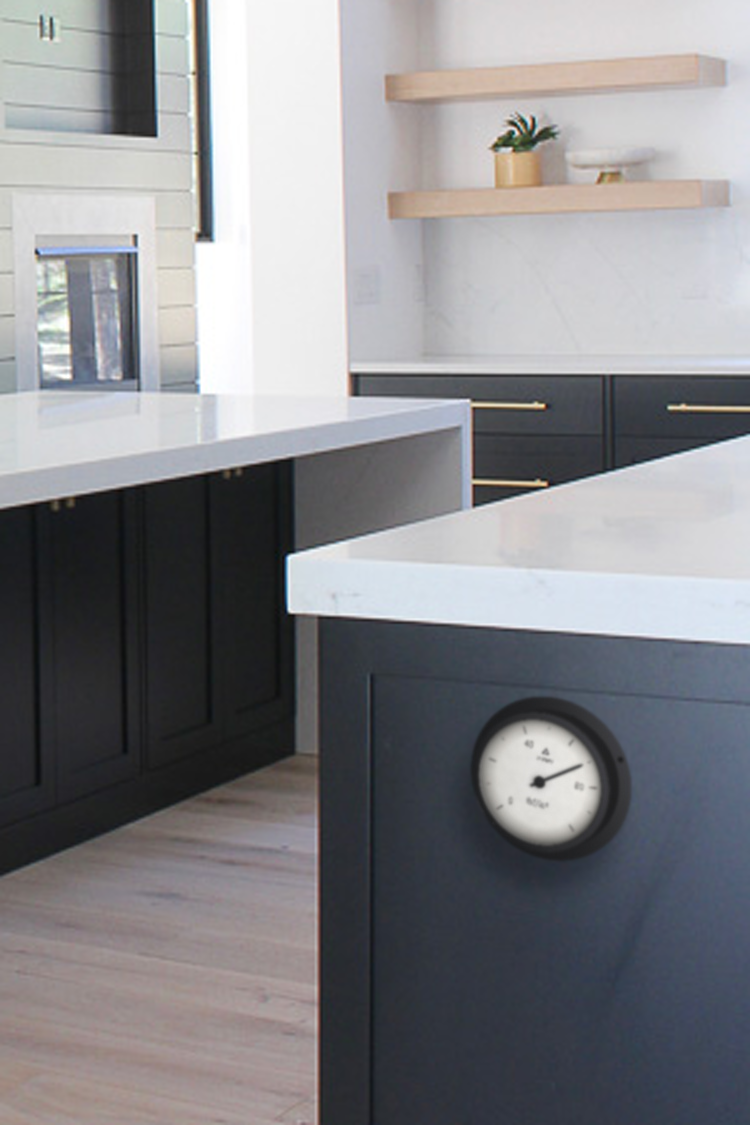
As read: 70; psi
